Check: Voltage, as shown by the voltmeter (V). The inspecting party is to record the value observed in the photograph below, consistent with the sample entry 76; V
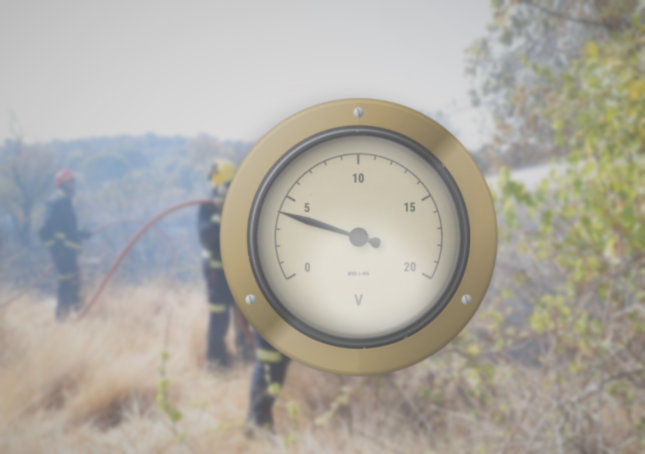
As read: 4; V
